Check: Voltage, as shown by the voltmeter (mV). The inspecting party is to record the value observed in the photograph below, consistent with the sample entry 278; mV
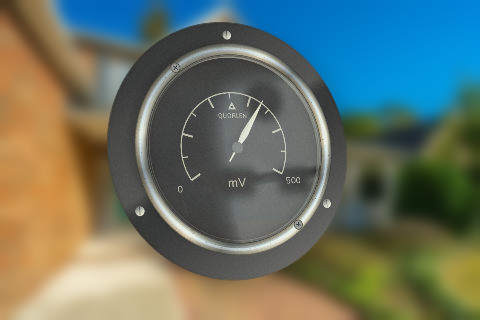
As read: 325; mV
